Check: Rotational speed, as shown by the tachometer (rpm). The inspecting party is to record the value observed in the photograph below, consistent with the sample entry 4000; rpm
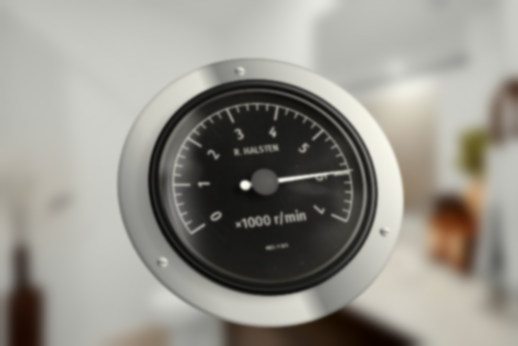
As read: 6000; rpm
